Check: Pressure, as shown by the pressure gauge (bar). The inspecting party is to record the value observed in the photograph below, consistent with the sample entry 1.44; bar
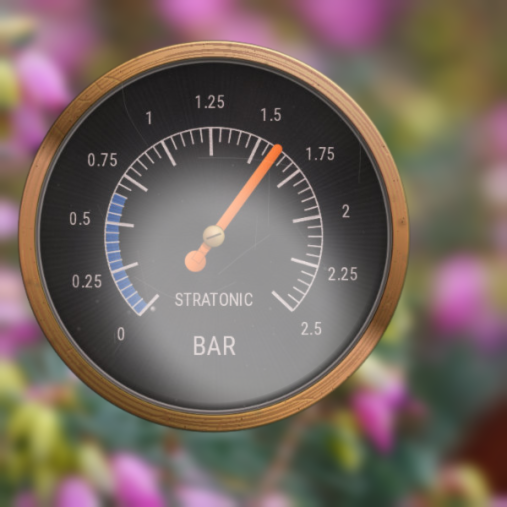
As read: 1.6; bar
